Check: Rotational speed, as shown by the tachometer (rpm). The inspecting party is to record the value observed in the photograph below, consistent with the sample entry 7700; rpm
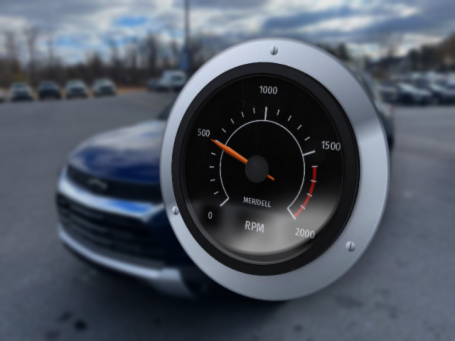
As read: 500; rpm
